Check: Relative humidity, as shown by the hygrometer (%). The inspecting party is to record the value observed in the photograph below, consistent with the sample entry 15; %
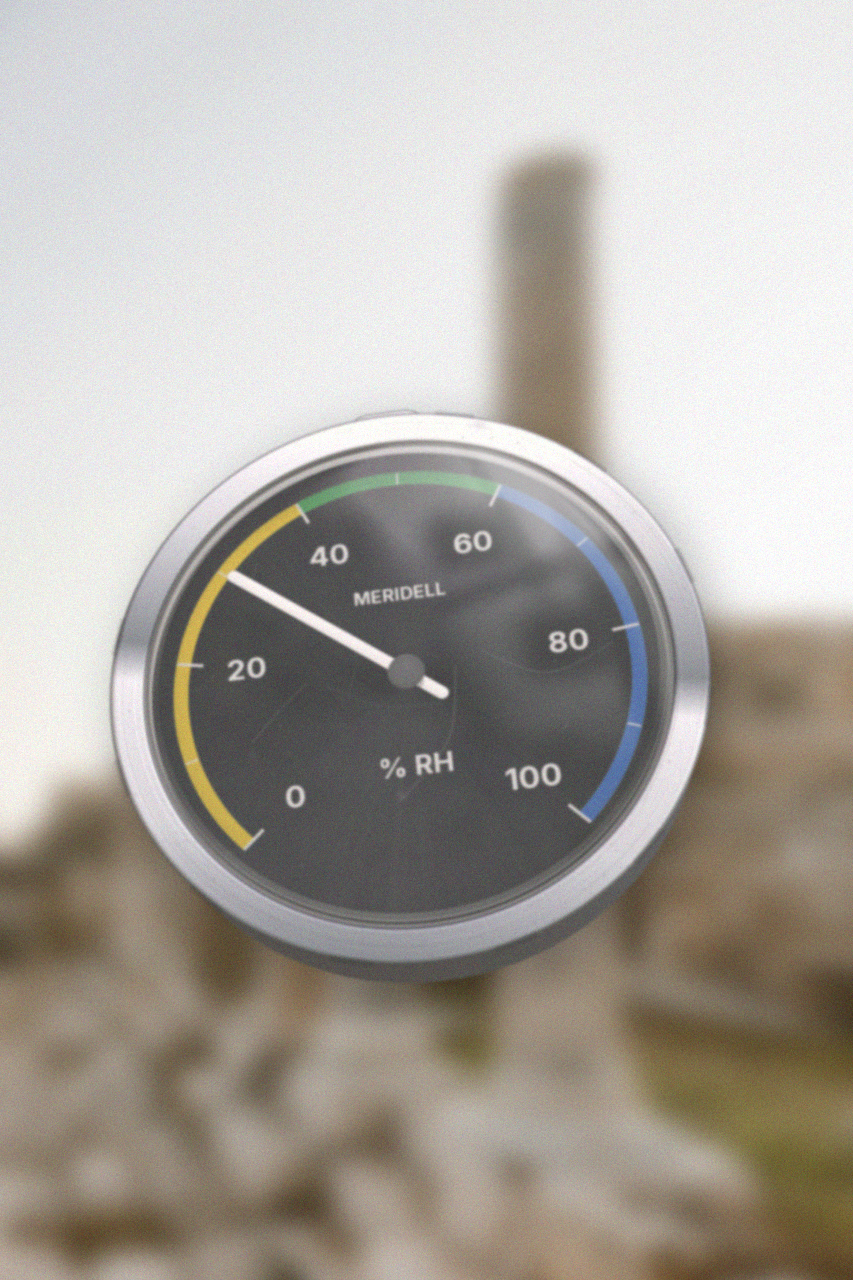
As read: 30; %
